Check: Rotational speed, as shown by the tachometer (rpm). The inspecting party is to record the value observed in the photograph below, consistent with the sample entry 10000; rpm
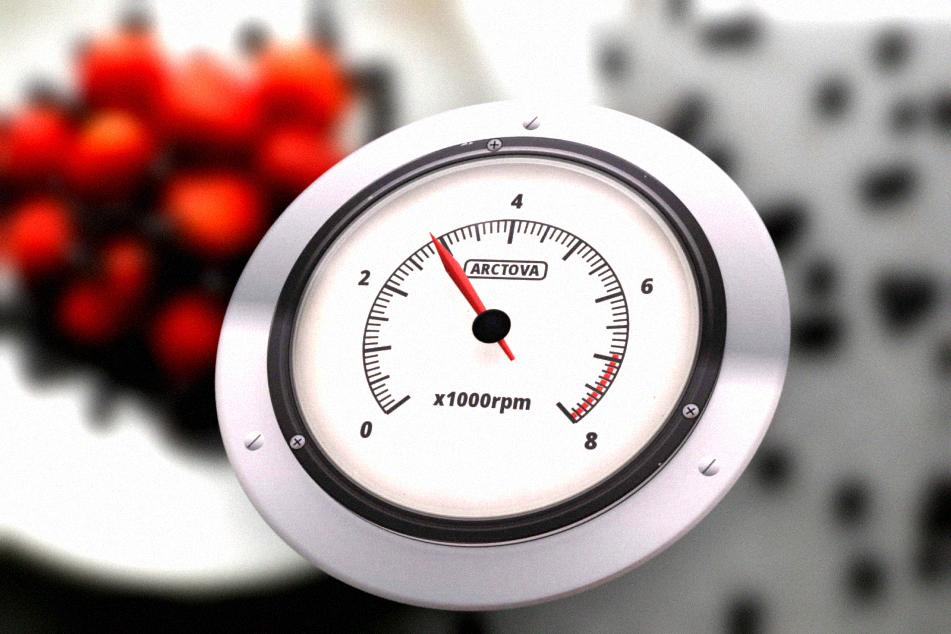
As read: 2900; rpm
